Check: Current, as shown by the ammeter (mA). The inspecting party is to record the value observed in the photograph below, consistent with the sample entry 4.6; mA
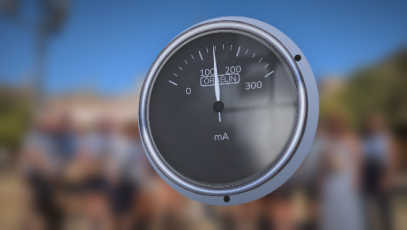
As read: 140; mA
